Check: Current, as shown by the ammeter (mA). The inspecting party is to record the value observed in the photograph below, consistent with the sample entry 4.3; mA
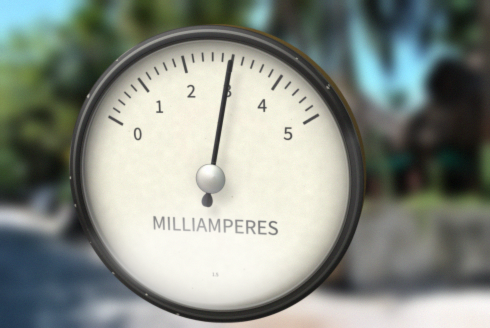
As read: 3; mA
